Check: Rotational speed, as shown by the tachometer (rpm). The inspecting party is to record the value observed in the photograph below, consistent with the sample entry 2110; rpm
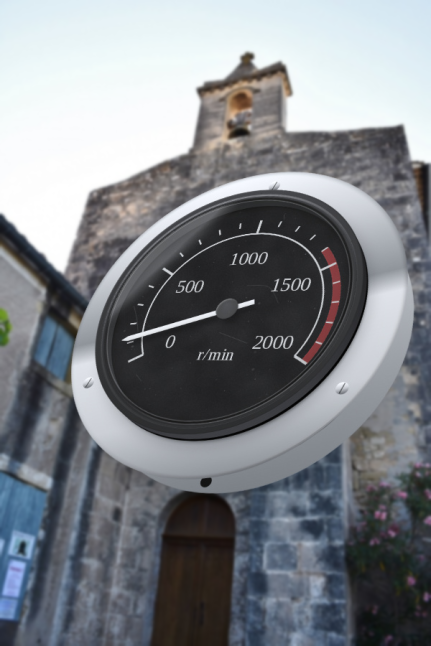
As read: 100; rpm
